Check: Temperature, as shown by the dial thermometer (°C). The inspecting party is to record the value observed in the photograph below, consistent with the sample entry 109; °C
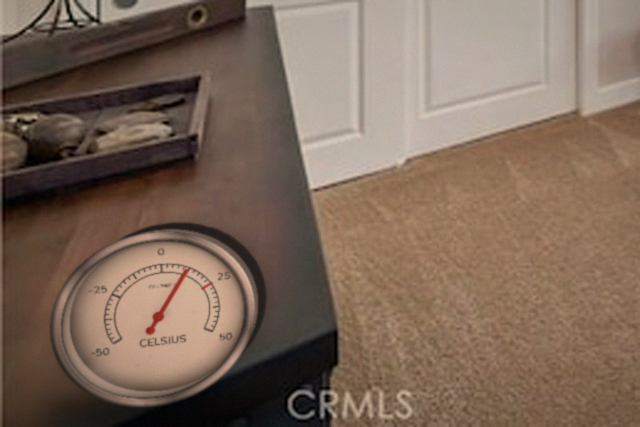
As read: 12.5; °C
